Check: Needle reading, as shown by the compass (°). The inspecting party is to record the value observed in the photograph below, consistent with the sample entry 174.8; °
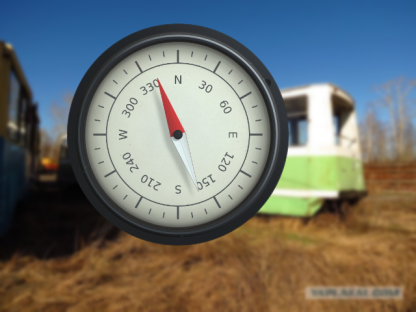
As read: 340; °
